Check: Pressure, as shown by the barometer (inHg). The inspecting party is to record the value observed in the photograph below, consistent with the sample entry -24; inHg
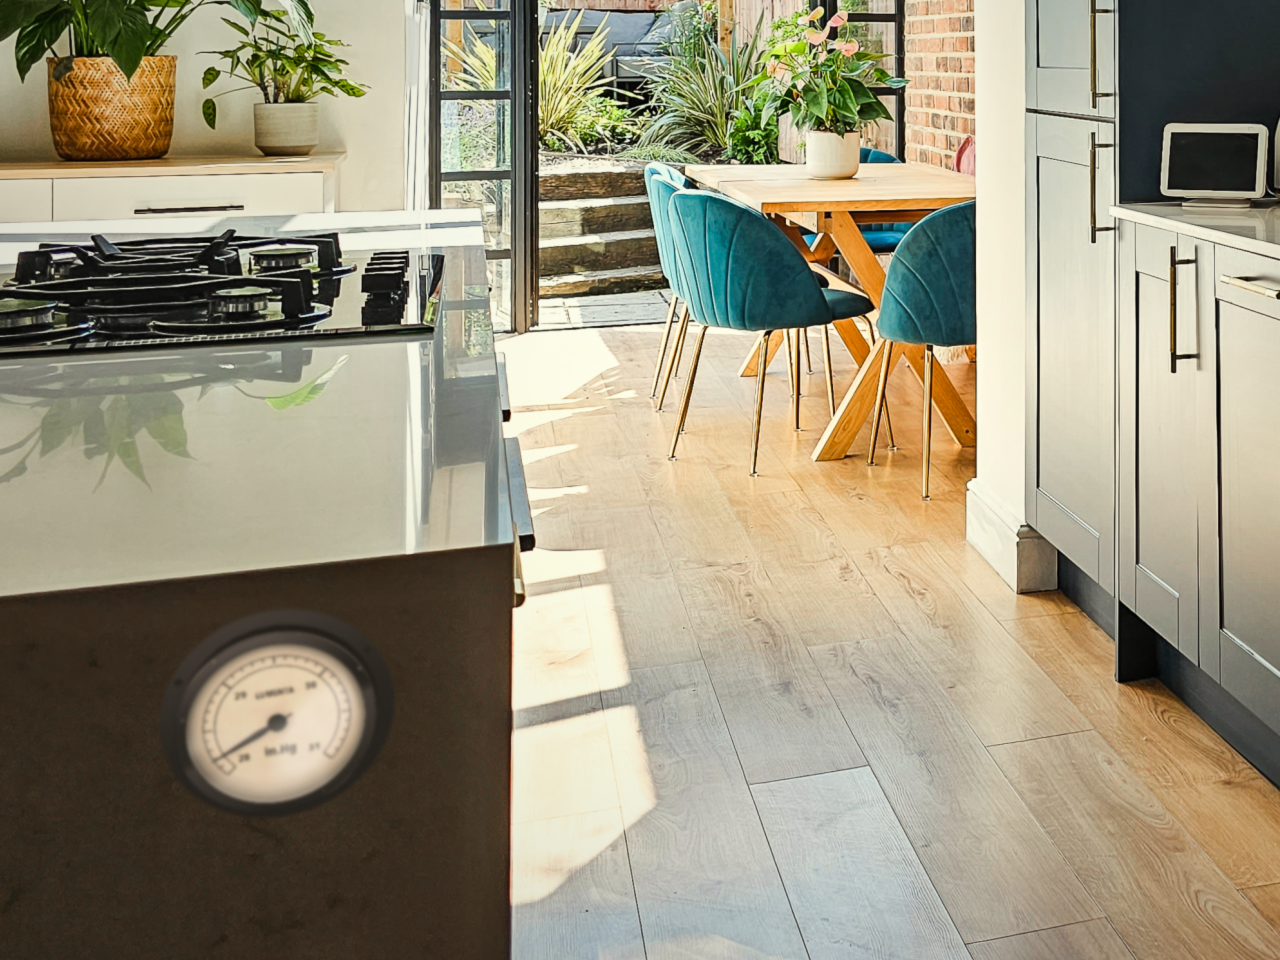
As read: 28.2; inHg
